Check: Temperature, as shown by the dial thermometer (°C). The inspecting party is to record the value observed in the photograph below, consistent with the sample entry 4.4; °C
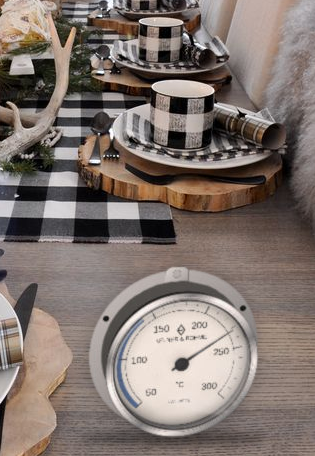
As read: 230; °C
